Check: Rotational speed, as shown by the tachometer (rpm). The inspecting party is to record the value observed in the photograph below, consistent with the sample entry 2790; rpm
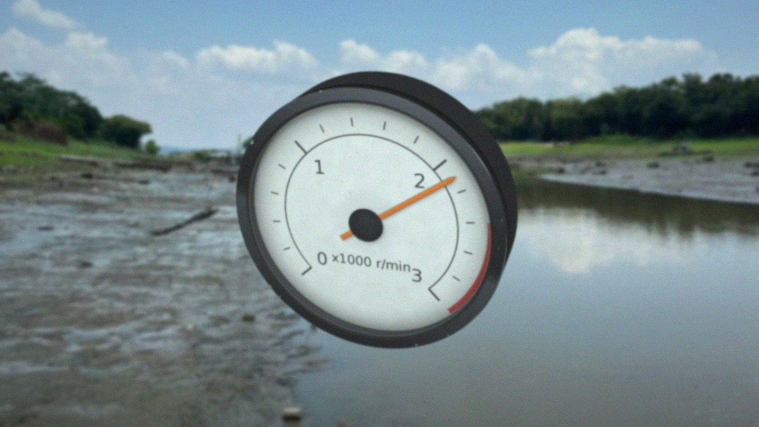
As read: 2100; rpm
